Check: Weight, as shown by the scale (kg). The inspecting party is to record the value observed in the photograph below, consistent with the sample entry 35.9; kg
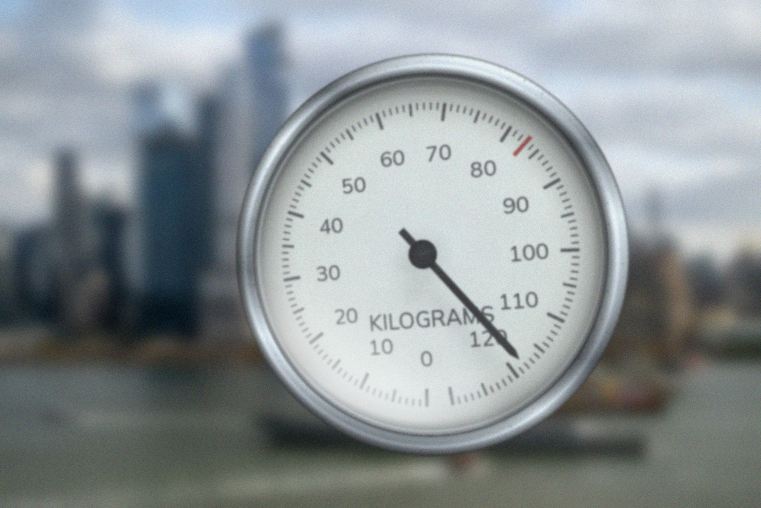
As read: 118; kg
